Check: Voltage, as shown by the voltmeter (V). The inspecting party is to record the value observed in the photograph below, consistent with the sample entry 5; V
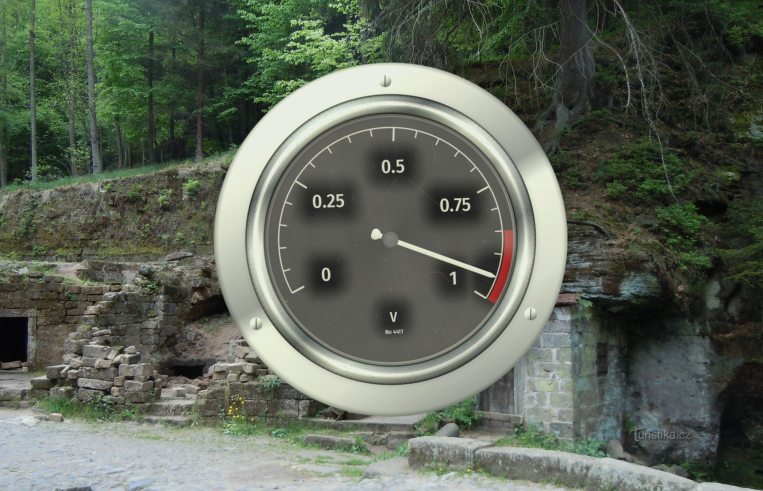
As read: 0.95; V
